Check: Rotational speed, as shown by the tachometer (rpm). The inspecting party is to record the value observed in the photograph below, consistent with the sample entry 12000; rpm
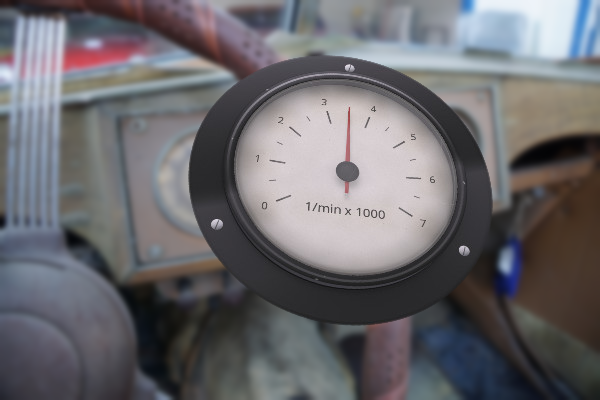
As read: 3500; rpm
